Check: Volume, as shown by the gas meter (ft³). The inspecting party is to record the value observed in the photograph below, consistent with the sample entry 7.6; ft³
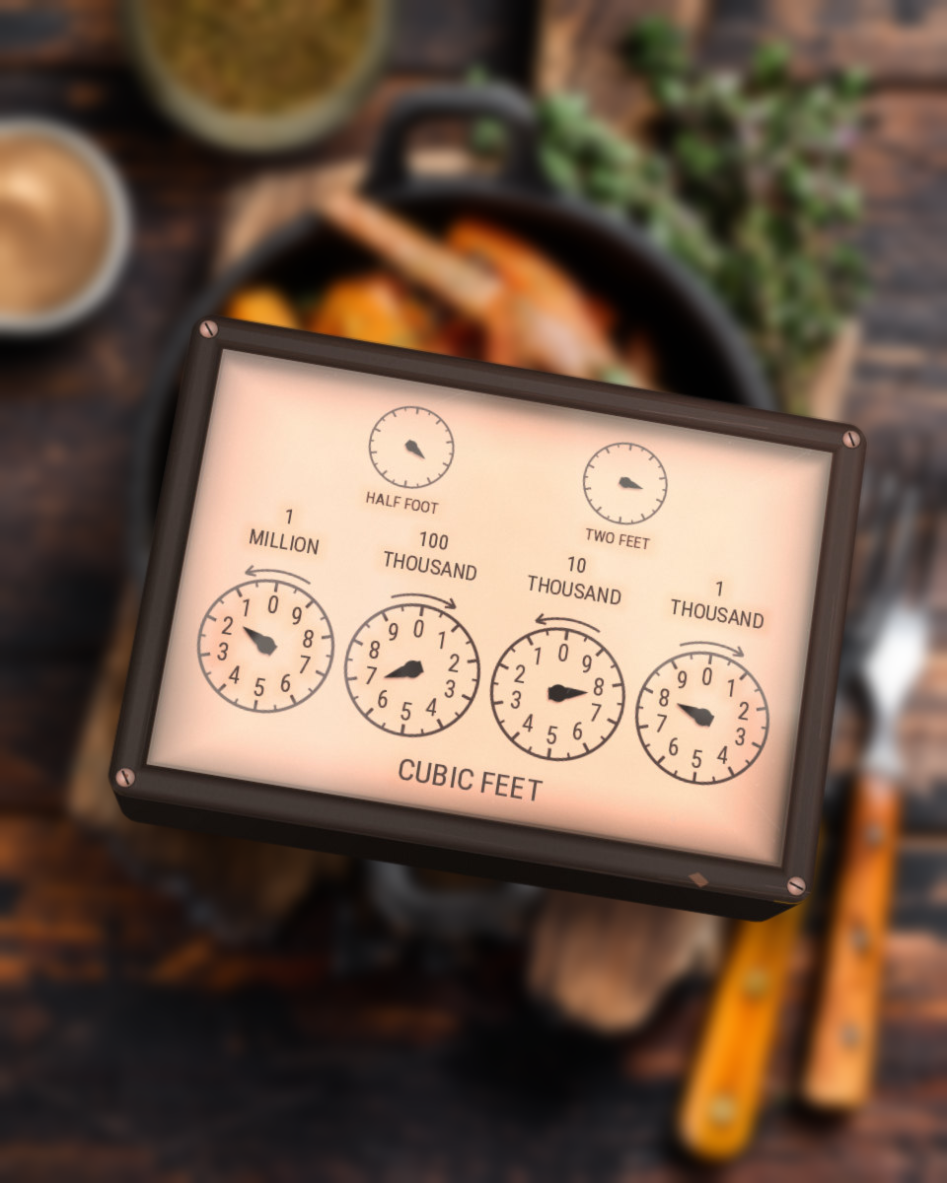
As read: 167800; ft³
